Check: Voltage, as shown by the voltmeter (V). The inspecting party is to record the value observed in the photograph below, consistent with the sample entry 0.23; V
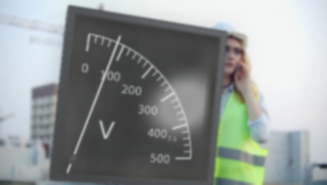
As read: 80; V
